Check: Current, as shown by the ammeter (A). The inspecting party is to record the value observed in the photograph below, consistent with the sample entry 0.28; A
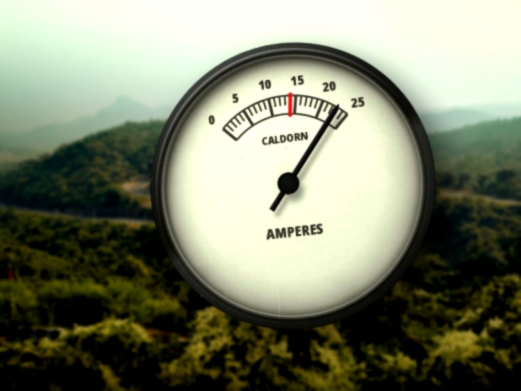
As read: 23; A
